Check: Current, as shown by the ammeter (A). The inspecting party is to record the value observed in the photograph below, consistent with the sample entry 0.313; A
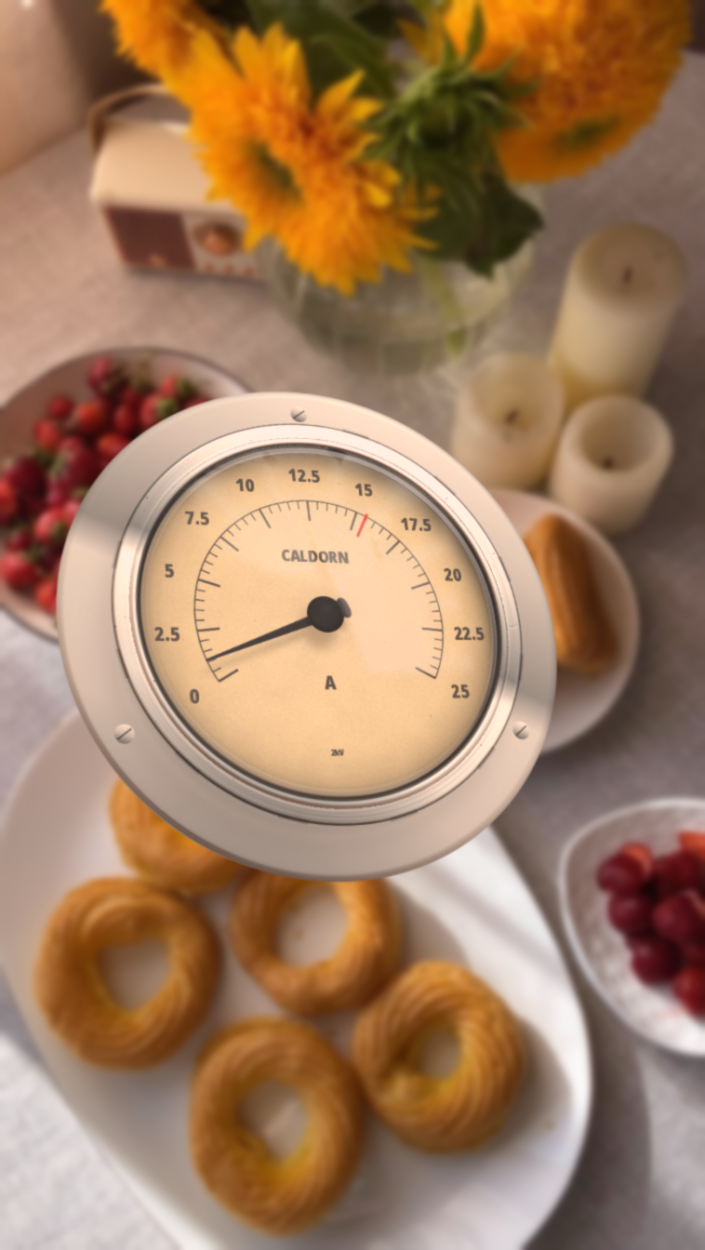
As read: 1; A
